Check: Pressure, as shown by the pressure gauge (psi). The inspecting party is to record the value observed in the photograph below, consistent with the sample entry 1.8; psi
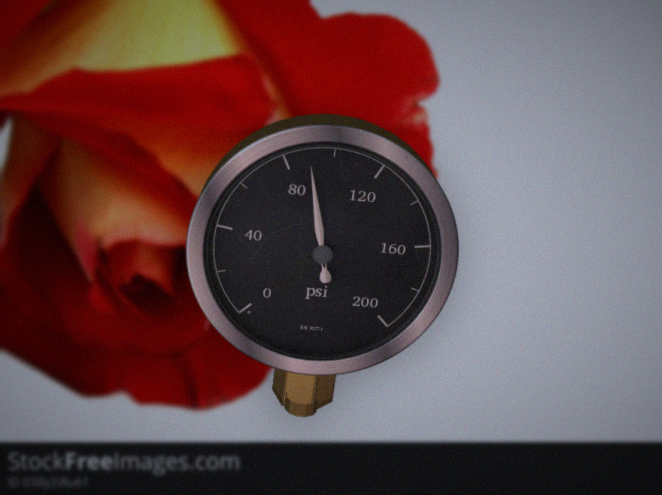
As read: 90; psi
